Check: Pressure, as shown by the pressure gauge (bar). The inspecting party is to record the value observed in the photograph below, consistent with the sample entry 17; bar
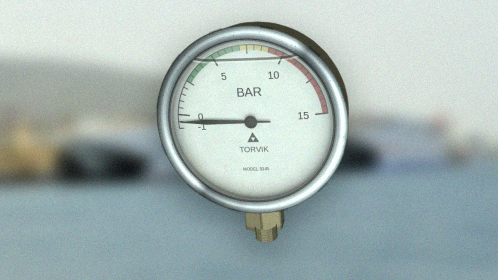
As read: -0.5; bar
